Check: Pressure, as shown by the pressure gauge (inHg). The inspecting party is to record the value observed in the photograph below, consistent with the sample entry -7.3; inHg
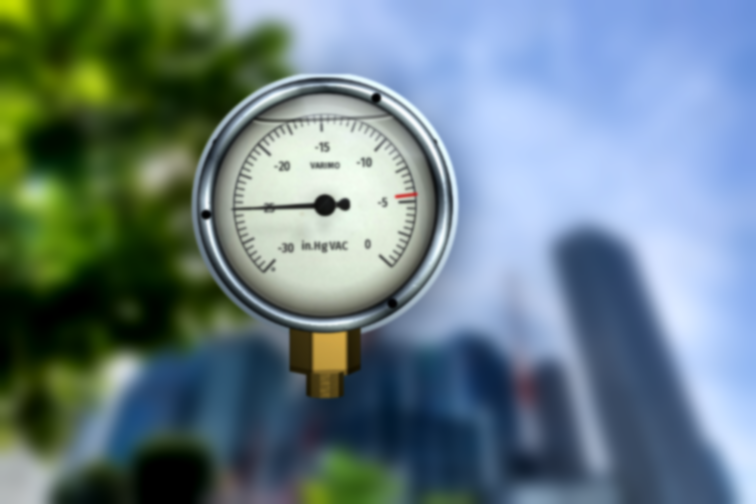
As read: -25; inHg
